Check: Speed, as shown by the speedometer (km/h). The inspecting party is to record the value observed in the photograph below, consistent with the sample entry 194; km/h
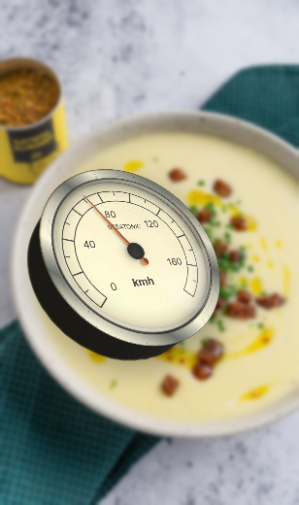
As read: 70; km/h
